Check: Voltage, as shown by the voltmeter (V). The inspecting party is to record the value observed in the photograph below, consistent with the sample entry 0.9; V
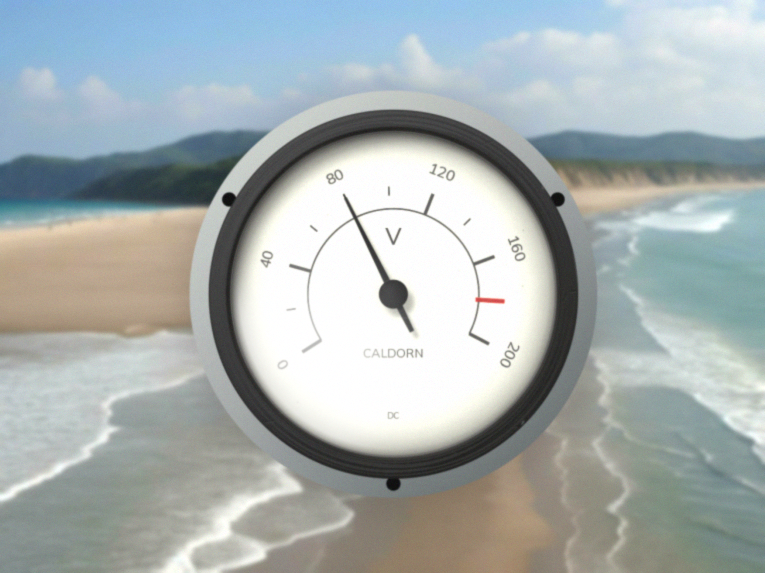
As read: 80; V
